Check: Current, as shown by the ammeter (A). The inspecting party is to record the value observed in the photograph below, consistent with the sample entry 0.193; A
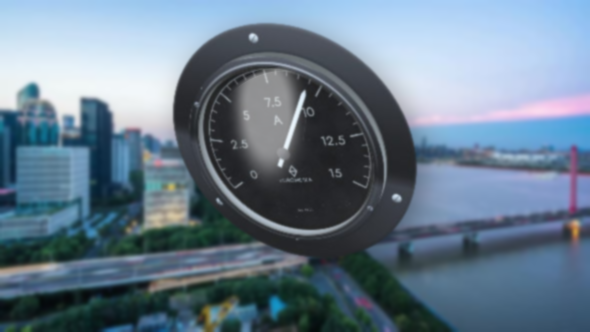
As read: 9.5; A
